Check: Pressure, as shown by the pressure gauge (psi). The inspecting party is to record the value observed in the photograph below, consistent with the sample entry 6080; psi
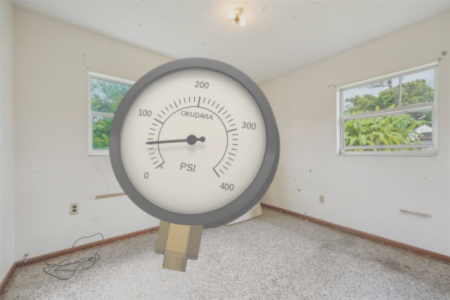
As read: 50; psi
